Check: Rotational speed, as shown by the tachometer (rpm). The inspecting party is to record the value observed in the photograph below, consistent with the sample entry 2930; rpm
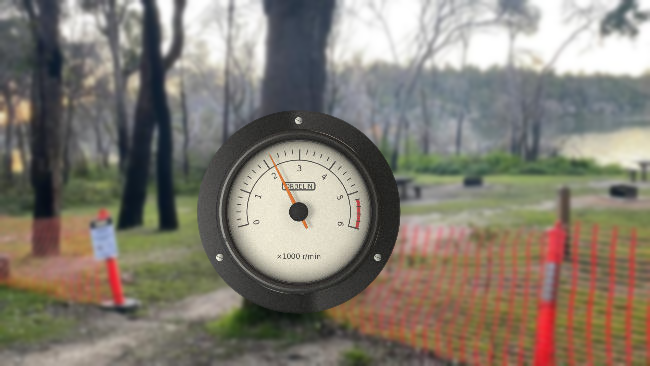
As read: 2200; rpm
